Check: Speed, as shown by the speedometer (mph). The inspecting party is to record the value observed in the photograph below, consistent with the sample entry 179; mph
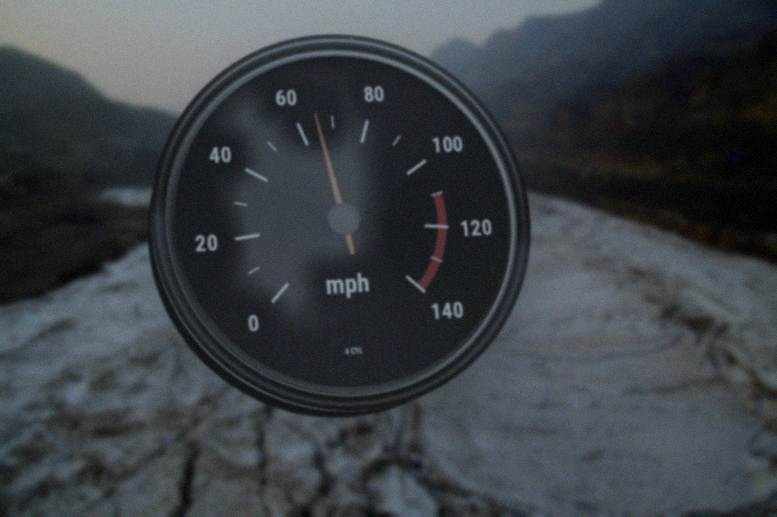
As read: 65; mph
